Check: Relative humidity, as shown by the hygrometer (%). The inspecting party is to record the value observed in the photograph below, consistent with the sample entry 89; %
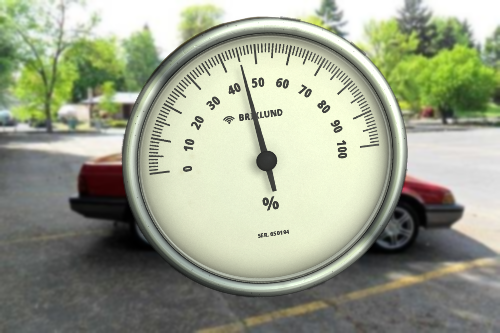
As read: 45; %
